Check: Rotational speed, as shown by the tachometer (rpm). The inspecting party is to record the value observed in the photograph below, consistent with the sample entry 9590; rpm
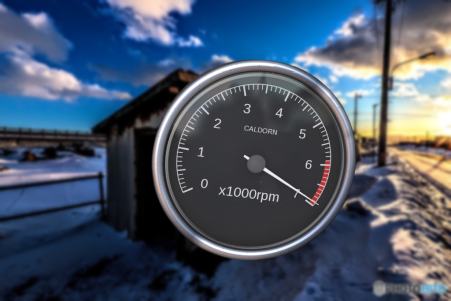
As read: 6900; rpm
